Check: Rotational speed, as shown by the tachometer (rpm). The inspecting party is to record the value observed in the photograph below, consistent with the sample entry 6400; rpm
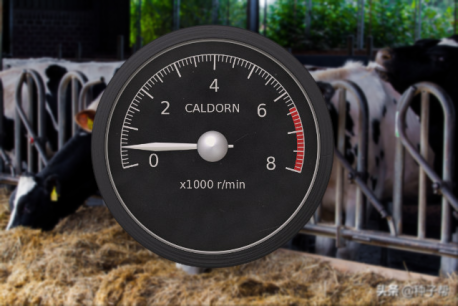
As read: 500; rpm
